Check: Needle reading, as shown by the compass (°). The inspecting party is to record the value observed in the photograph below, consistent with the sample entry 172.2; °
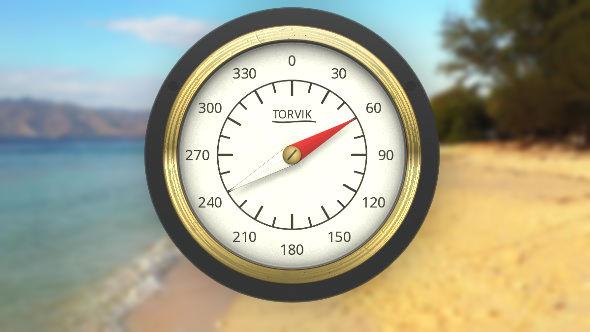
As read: 60; °
